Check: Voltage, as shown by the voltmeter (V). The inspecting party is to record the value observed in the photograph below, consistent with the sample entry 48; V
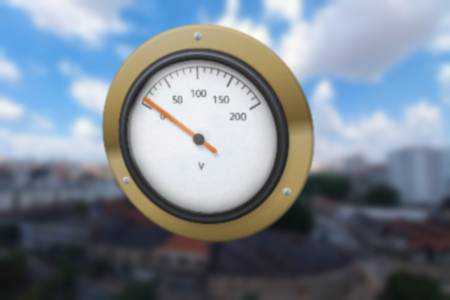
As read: 10; V
